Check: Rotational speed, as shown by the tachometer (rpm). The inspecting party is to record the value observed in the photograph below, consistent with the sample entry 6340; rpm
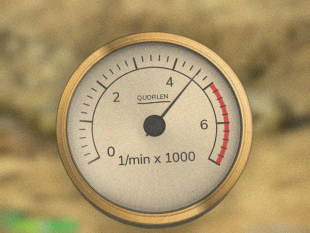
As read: 4600; rpm
